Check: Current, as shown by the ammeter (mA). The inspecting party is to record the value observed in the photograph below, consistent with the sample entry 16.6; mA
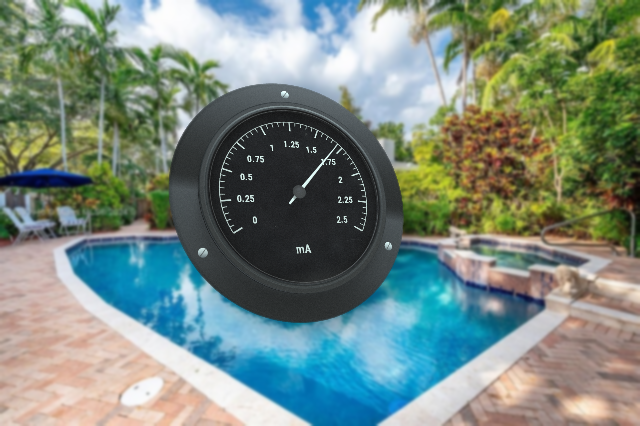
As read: 1.7; mA
